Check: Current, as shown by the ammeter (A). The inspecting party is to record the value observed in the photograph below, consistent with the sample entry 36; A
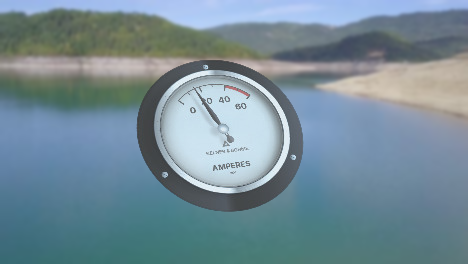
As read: 15; A
